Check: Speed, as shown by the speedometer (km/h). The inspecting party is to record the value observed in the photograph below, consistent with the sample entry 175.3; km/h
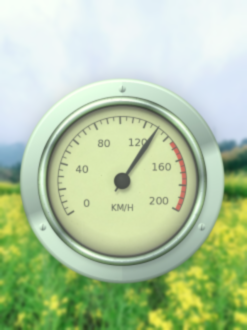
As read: 130; km/h
